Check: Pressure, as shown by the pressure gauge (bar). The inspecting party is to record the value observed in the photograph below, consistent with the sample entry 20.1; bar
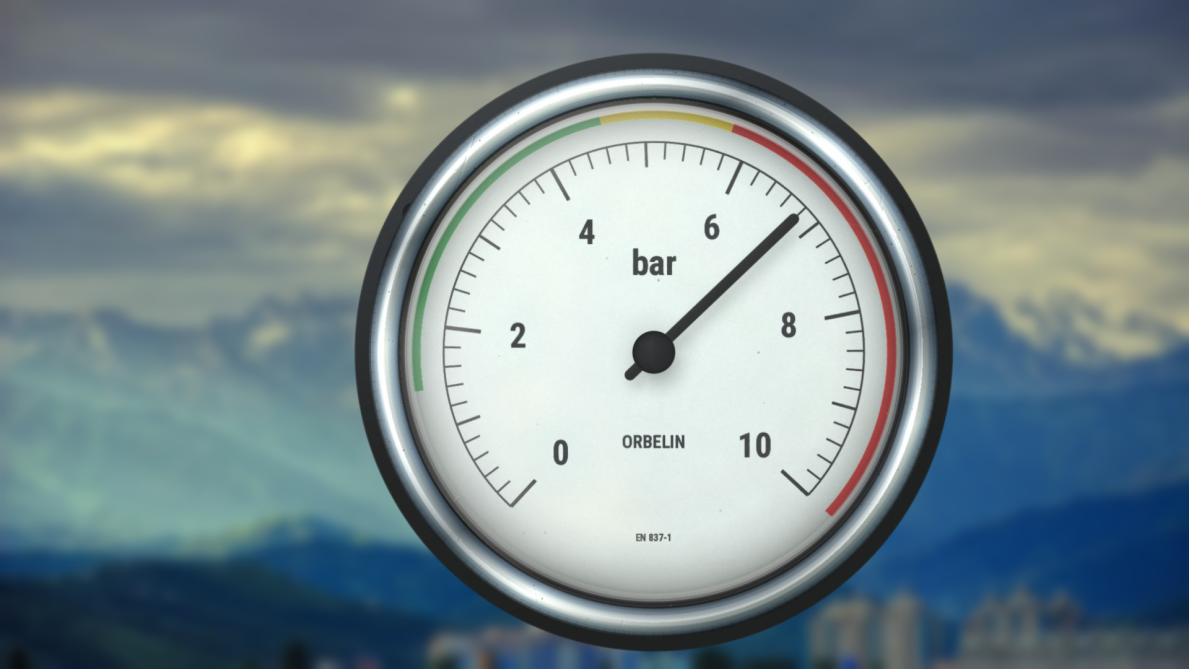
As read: 6.8; bar
